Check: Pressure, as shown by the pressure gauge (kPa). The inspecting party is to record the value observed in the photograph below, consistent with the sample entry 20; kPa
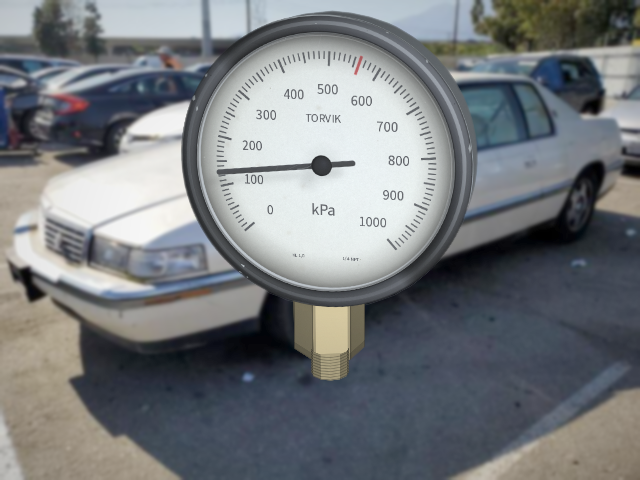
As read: 130; kPa
